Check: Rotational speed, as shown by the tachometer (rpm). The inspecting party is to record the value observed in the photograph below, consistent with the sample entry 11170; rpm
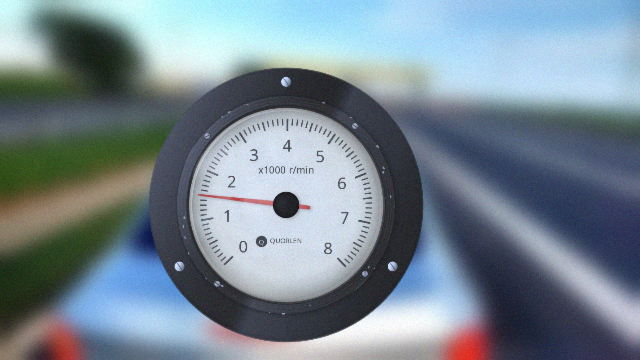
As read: 1500; rpm
